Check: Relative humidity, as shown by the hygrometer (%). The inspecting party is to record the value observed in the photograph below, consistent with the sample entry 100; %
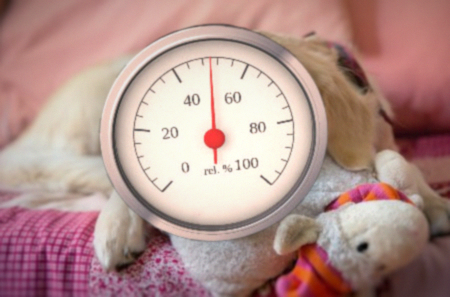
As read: 50; %
